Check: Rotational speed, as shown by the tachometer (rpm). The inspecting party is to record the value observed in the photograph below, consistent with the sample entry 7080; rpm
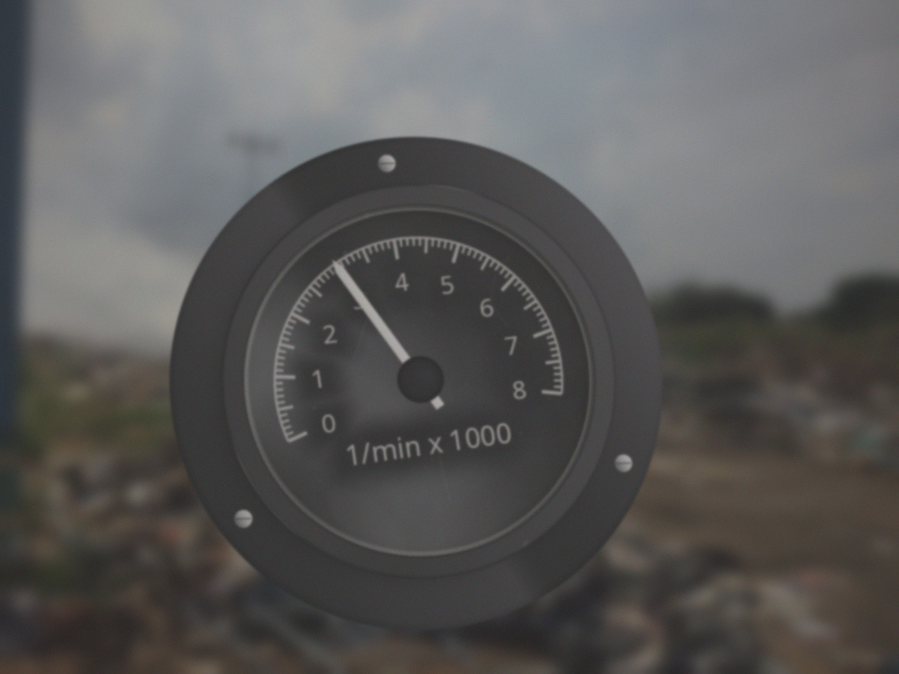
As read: 3000; rpm
